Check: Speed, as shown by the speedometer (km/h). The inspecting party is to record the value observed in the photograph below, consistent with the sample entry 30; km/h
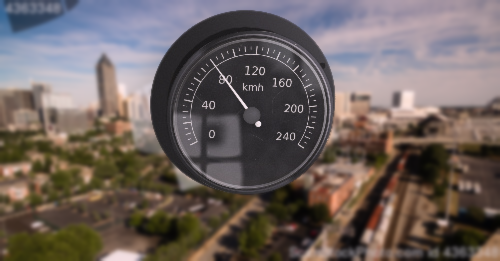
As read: 80; km/h
